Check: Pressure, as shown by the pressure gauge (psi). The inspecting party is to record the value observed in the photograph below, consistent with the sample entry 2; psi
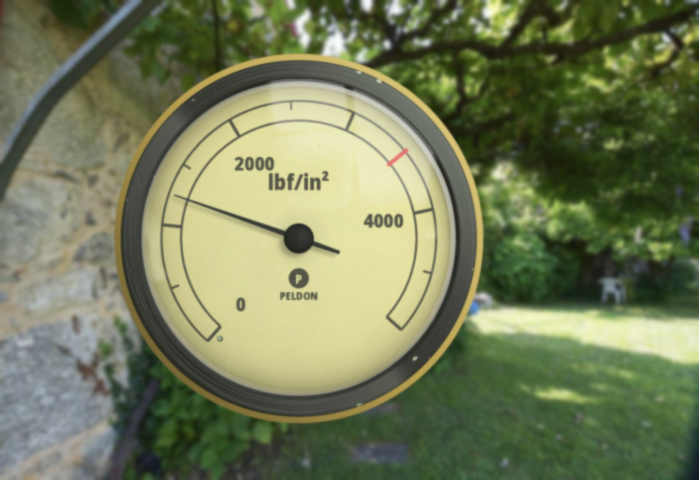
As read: 1250; psi
